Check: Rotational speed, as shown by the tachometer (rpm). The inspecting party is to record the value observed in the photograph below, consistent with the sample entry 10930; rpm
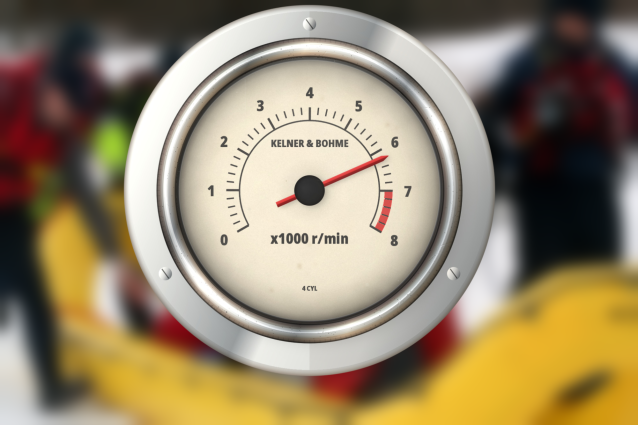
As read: 6200; rpm
